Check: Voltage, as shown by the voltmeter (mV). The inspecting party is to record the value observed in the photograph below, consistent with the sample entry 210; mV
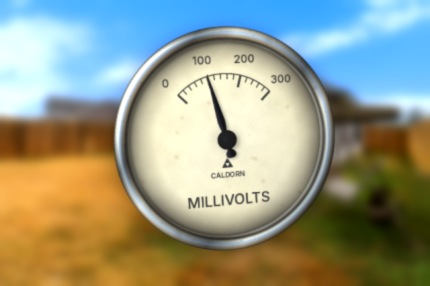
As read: 100; mV
